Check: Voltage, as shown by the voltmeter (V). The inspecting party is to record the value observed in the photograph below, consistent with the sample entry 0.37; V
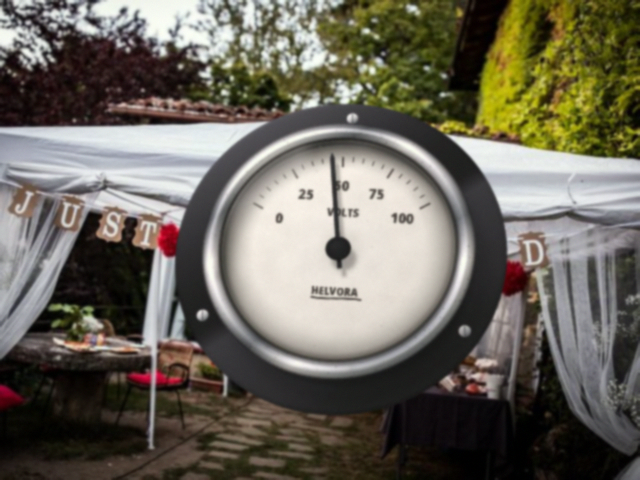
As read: 45; V
